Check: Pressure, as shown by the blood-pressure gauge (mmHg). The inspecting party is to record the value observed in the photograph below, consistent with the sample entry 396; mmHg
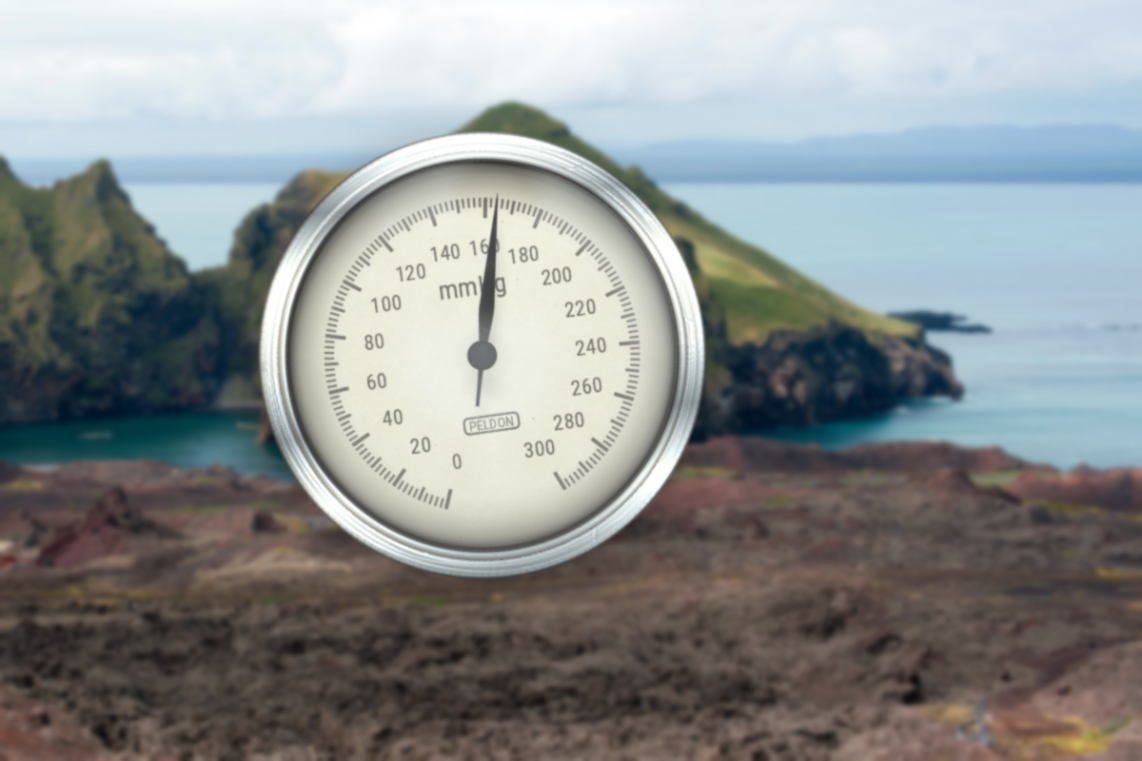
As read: 164; mmHg
